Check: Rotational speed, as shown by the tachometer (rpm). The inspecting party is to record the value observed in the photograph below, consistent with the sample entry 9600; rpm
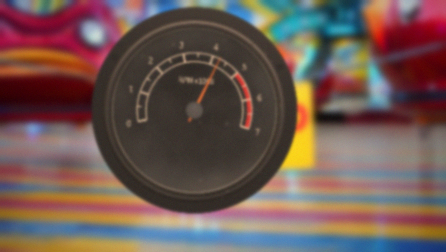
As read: 4250; rpm
